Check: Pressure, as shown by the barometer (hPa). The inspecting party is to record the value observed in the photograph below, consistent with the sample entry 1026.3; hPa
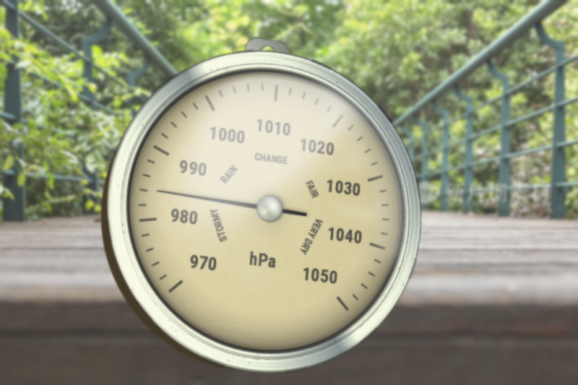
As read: 984; hPa
